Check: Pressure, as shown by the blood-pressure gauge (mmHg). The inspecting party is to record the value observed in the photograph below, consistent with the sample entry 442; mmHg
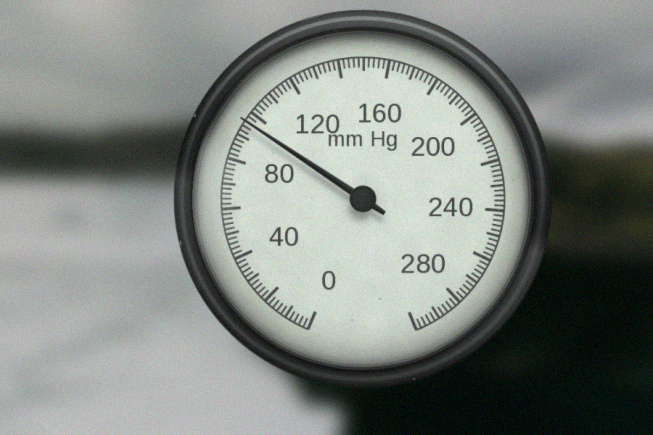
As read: 96; mmHg
